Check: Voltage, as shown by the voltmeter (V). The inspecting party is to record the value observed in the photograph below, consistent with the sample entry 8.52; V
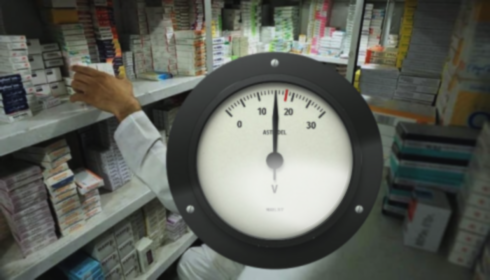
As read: 15; V
